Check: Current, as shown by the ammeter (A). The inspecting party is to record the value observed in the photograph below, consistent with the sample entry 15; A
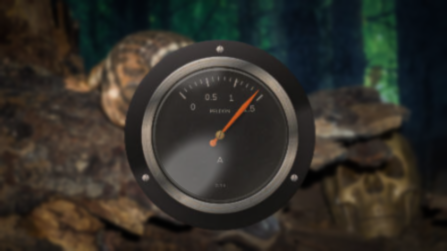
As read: 1.4; A
